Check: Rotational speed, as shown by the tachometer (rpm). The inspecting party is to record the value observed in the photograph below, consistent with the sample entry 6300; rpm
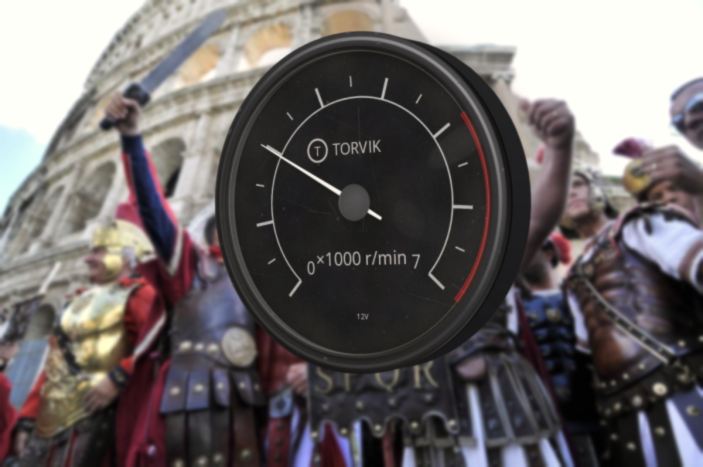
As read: 2000; rpm
